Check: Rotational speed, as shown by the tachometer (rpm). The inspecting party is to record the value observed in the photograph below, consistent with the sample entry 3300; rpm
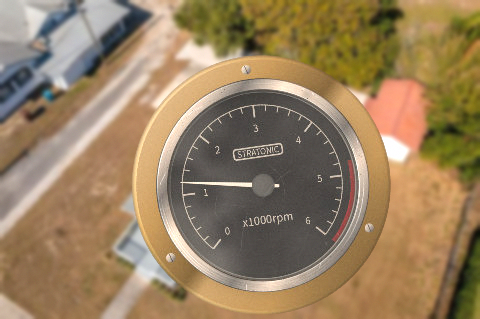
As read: 1200; rpm
